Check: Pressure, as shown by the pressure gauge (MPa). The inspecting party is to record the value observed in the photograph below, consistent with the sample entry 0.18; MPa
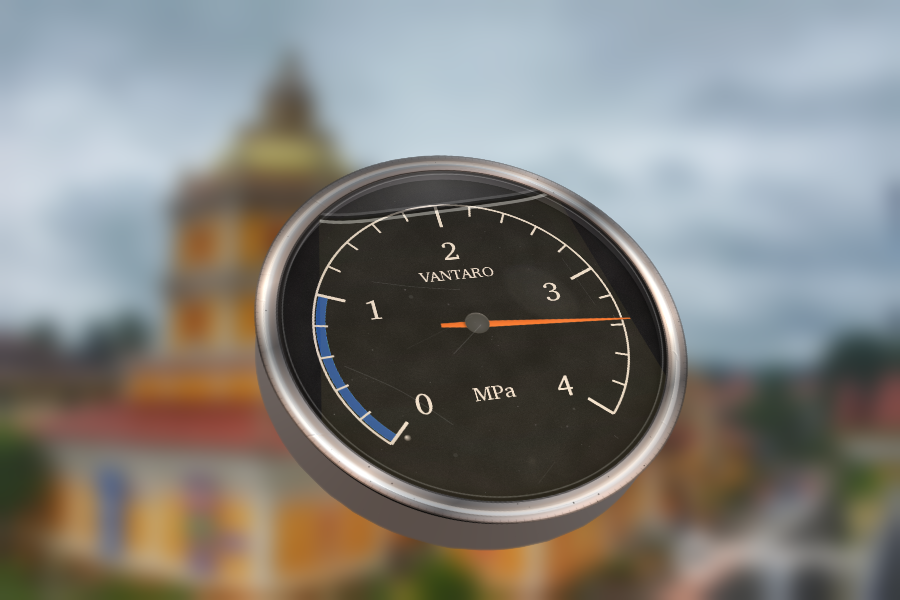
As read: 3.4; MPa
